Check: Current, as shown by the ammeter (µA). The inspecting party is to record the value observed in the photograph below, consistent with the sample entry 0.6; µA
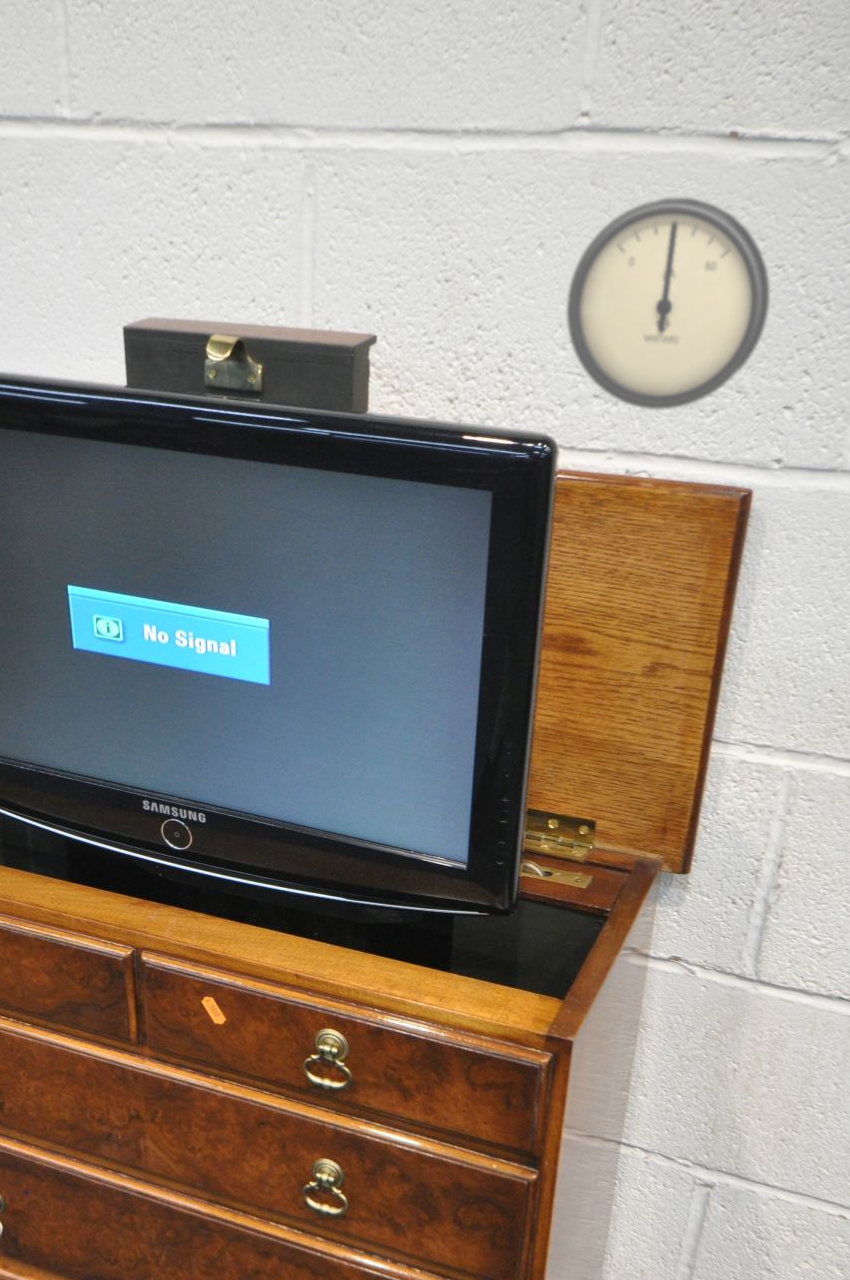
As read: 30; µA
